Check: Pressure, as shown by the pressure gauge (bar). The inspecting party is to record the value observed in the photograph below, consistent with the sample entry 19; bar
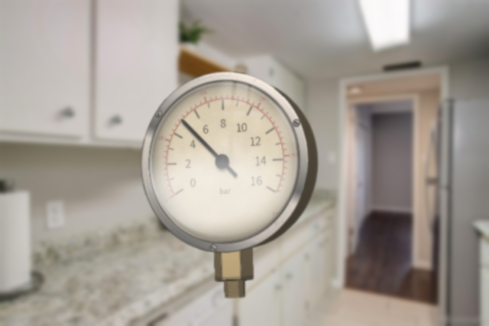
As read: 5; bar
